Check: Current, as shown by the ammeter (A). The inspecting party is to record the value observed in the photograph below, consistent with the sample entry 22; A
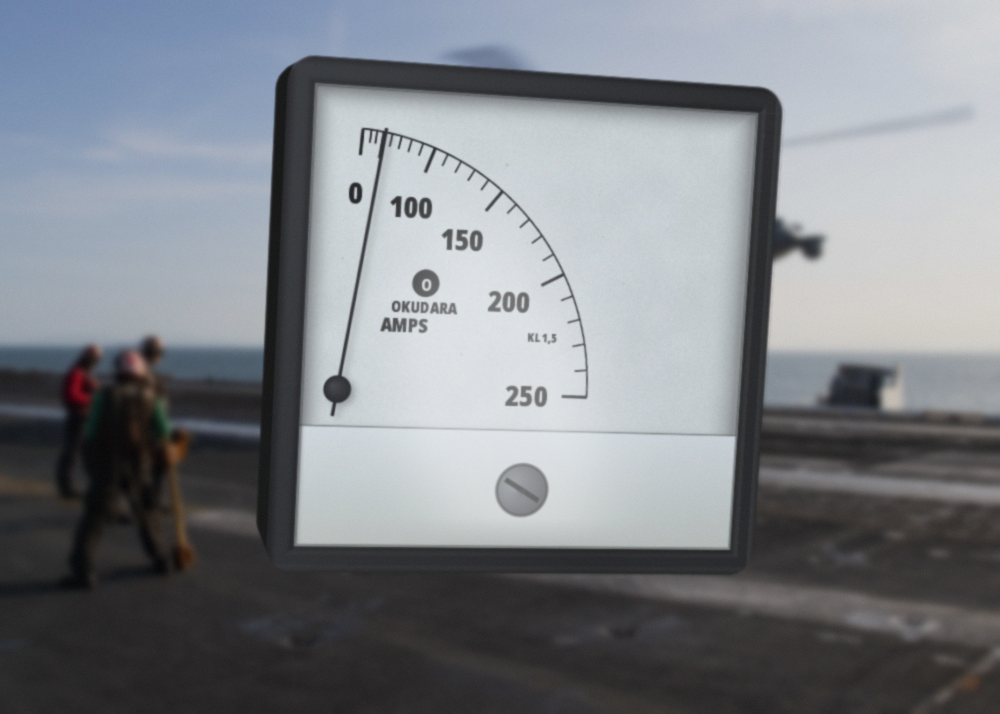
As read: 50; A
